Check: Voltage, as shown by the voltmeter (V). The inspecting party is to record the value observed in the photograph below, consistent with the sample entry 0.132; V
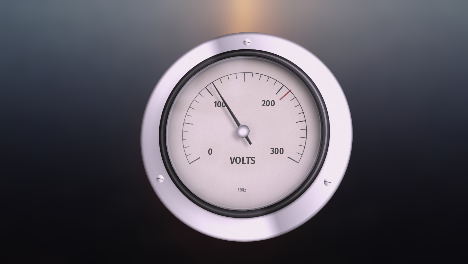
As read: 110; V
